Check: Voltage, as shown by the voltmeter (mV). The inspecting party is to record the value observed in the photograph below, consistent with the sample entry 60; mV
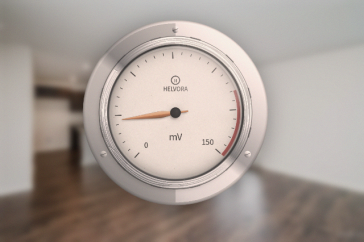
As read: 22.5; mV
